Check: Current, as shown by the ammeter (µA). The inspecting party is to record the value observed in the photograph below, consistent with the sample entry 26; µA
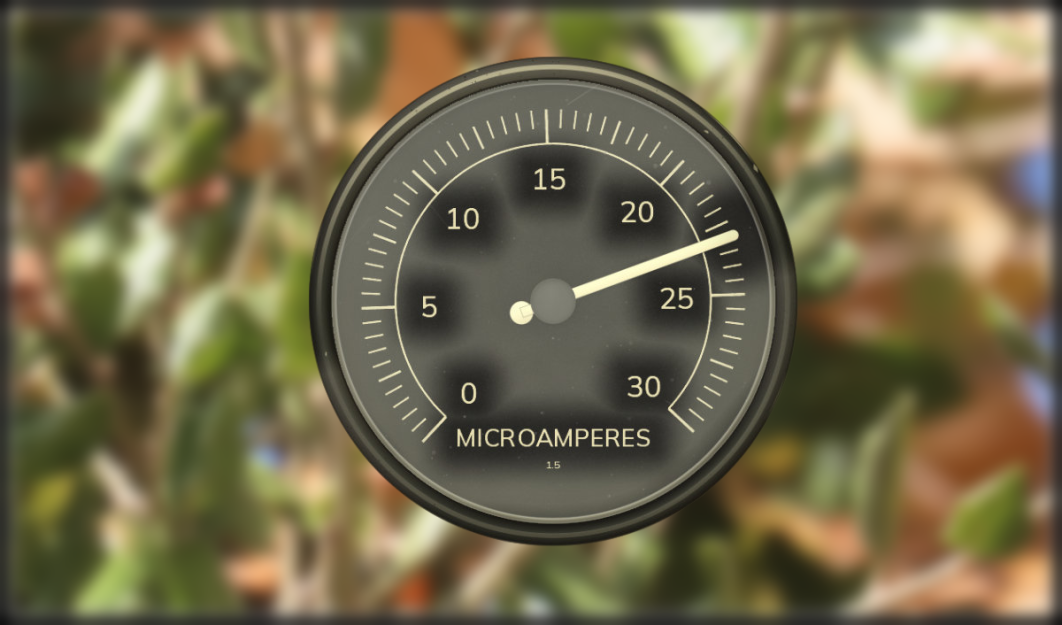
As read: 23; µA
